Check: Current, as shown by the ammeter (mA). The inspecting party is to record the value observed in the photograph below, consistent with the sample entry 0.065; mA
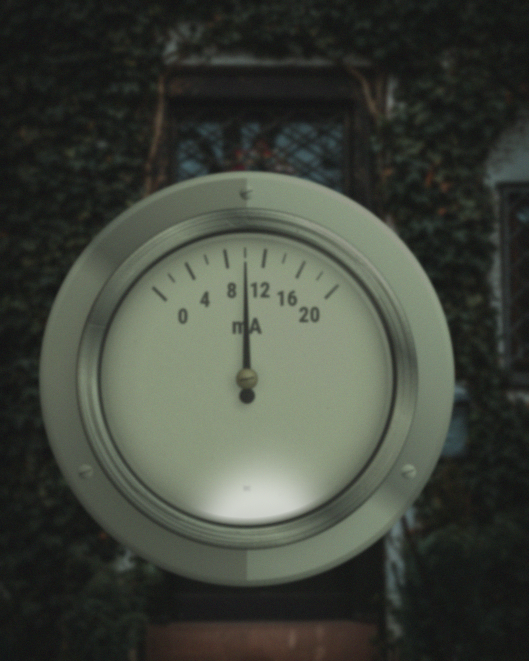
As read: 10; mA
